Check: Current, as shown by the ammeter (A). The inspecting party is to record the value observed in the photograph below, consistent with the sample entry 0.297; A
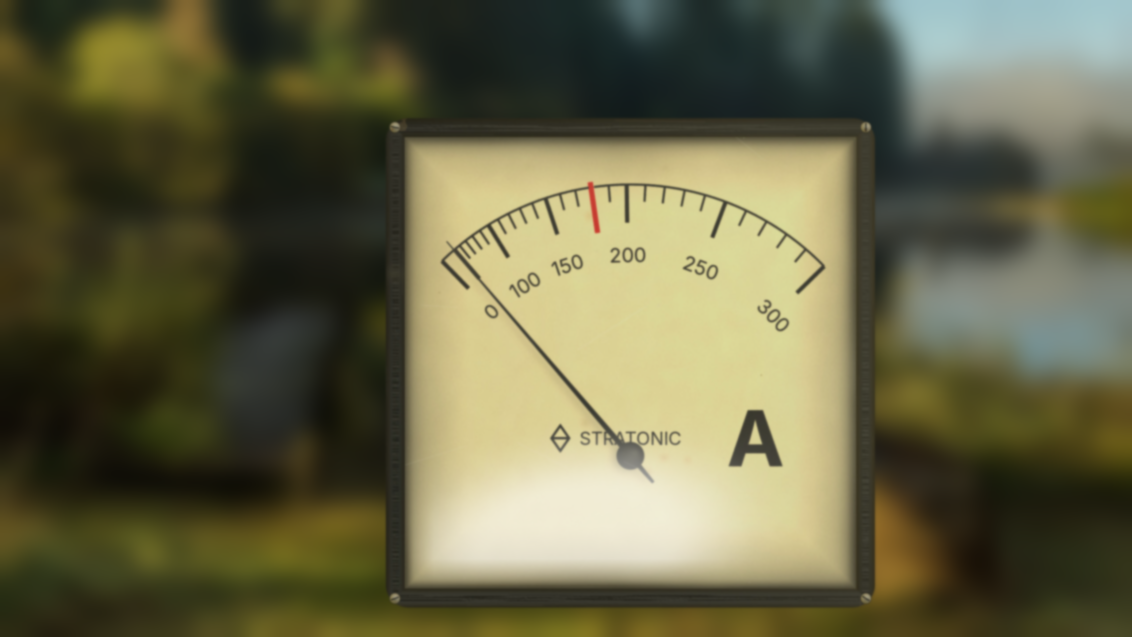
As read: 50; A
